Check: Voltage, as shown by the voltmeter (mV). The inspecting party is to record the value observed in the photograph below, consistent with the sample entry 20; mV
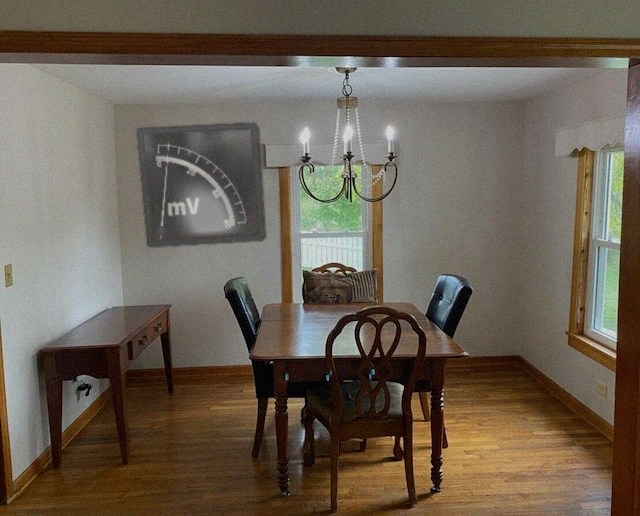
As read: 5; mV
